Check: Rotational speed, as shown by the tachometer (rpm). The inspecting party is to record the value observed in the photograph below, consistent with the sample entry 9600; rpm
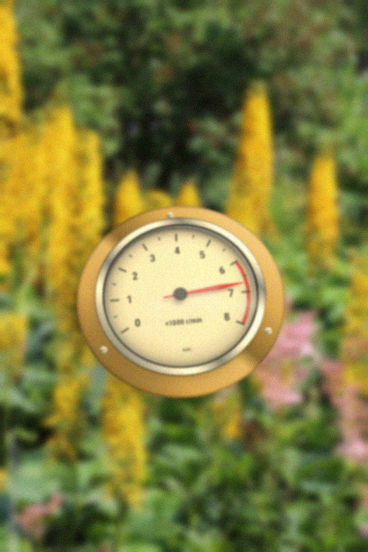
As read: 6750; rpm
